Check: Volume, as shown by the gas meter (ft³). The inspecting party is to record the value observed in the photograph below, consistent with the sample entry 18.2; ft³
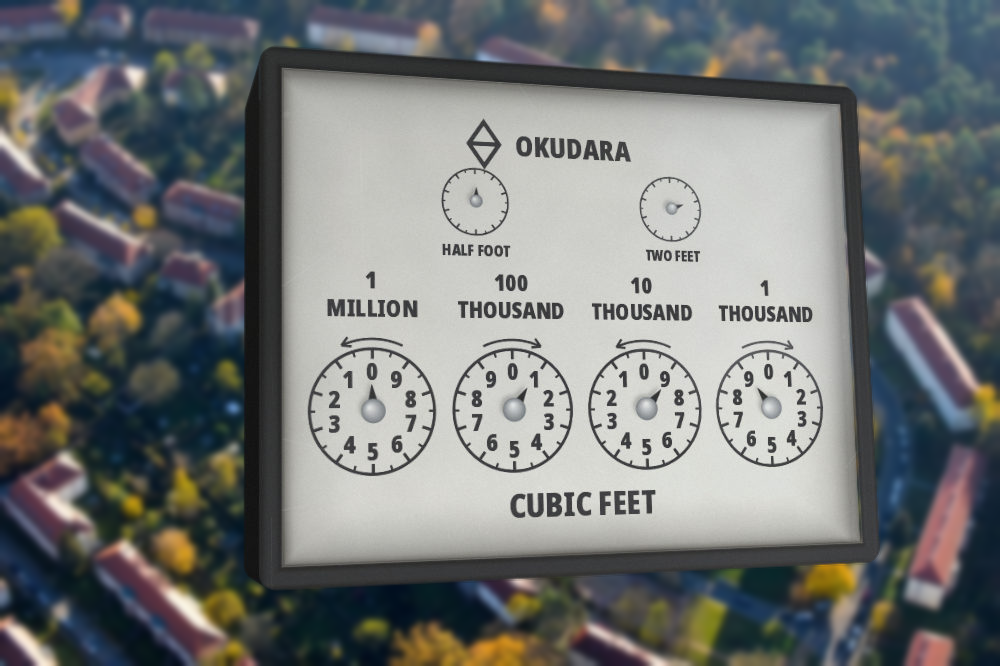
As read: 8900; ft³
